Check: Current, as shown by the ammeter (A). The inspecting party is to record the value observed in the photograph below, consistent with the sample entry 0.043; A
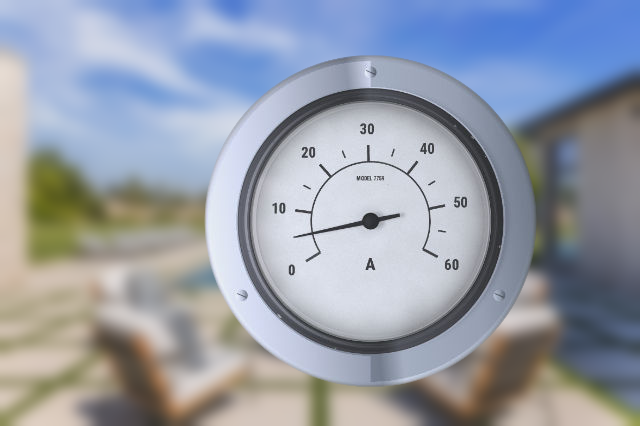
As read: 5; A
